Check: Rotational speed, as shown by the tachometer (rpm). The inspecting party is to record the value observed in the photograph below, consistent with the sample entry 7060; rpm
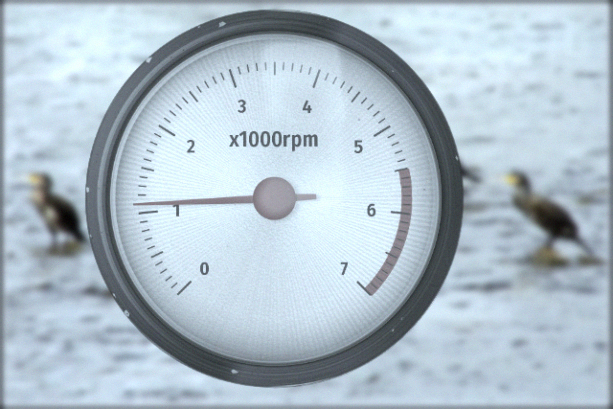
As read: 1100; rpm
